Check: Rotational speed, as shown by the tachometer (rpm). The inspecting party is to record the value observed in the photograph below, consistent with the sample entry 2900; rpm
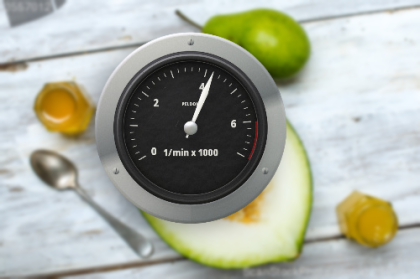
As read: 4200; rpm
